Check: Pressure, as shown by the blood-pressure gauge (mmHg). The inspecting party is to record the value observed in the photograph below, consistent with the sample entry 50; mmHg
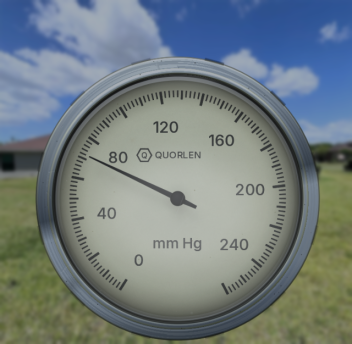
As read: 72; mmHg
